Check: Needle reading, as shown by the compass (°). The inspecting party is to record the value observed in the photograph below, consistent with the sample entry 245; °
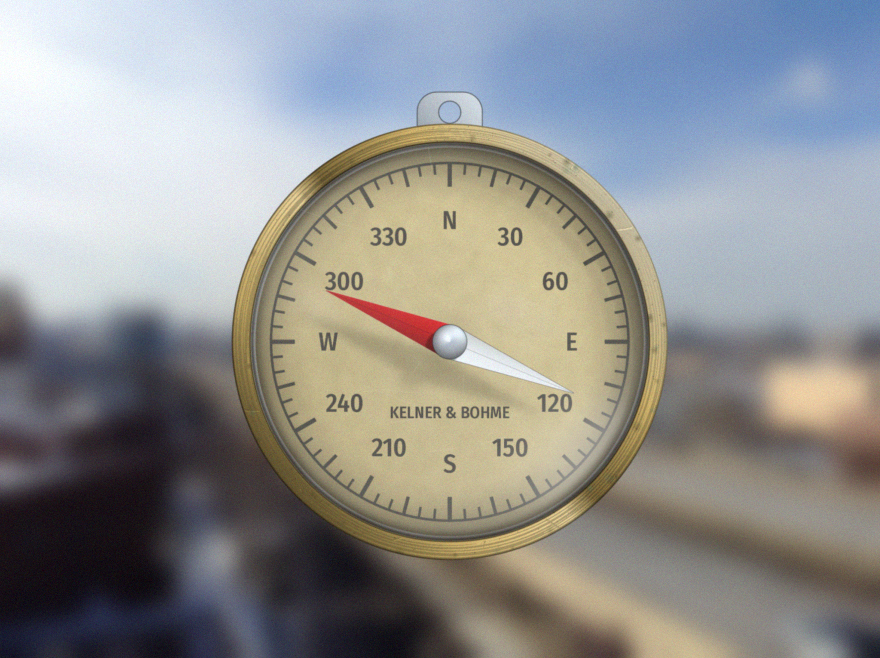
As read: 292.5; °
